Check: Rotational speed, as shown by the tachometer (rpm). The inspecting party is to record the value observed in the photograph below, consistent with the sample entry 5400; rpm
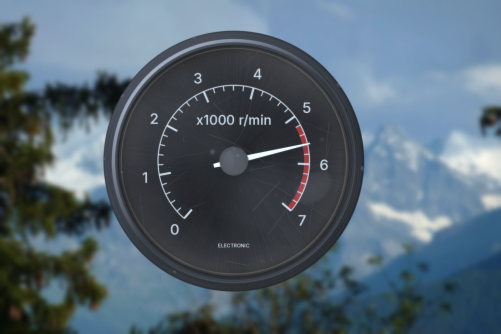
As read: 5600; rpm
